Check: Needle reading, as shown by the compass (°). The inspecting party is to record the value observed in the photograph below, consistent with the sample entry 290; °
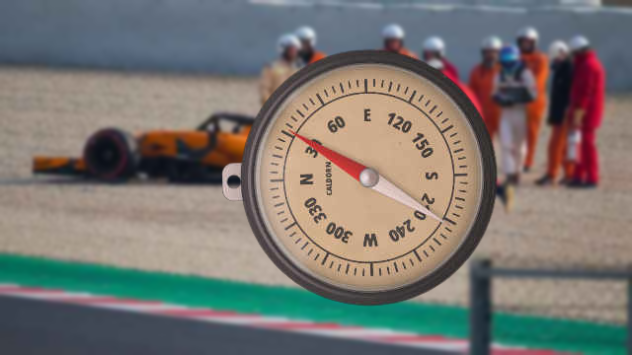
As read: 32.5; °
